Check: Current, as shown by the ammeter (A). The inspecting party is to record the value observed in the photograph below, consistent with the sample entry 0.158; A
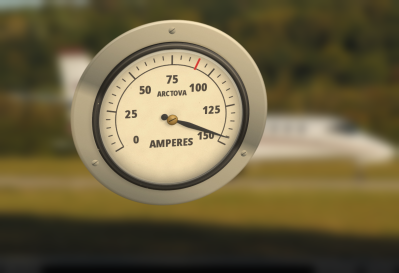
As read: 145; A
